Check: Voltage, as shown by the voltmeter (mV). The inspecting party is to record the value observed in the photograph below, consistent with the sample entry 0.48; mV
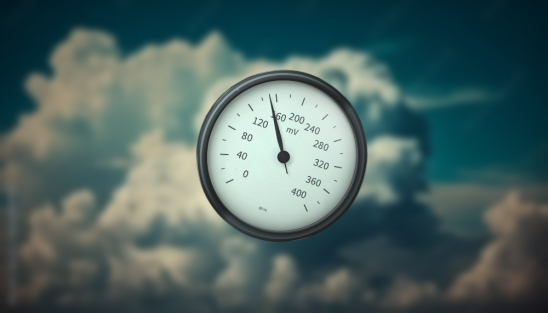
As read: 150; mV
